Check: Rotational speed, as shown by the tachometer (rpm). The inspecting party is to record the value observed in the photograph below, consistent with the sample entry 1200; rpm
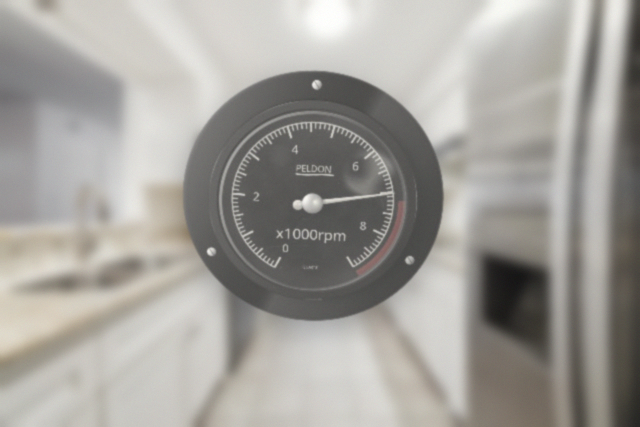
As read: 7000; rpm
